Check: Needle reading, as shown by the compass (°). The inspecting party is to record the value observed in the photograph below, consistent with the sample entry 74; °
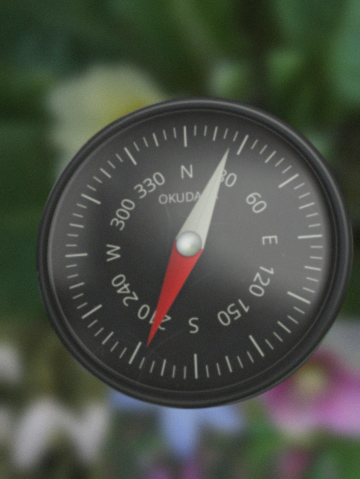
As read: 205; °
